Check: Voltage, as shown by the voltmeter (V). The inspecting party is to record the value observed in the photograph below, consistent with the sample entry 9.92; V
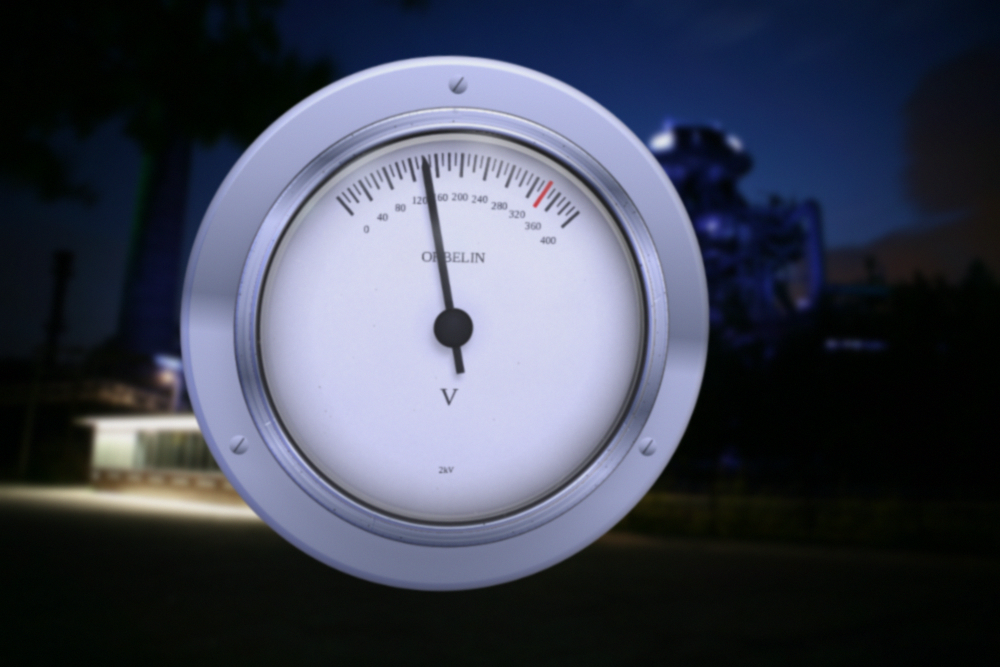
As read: 140; V
